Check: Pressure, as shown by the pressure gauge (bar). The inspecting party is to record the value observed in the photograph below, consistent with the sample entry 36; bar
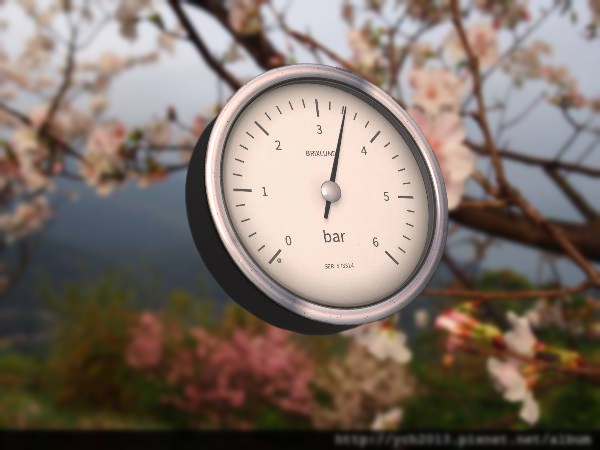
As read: 3.4; bar
